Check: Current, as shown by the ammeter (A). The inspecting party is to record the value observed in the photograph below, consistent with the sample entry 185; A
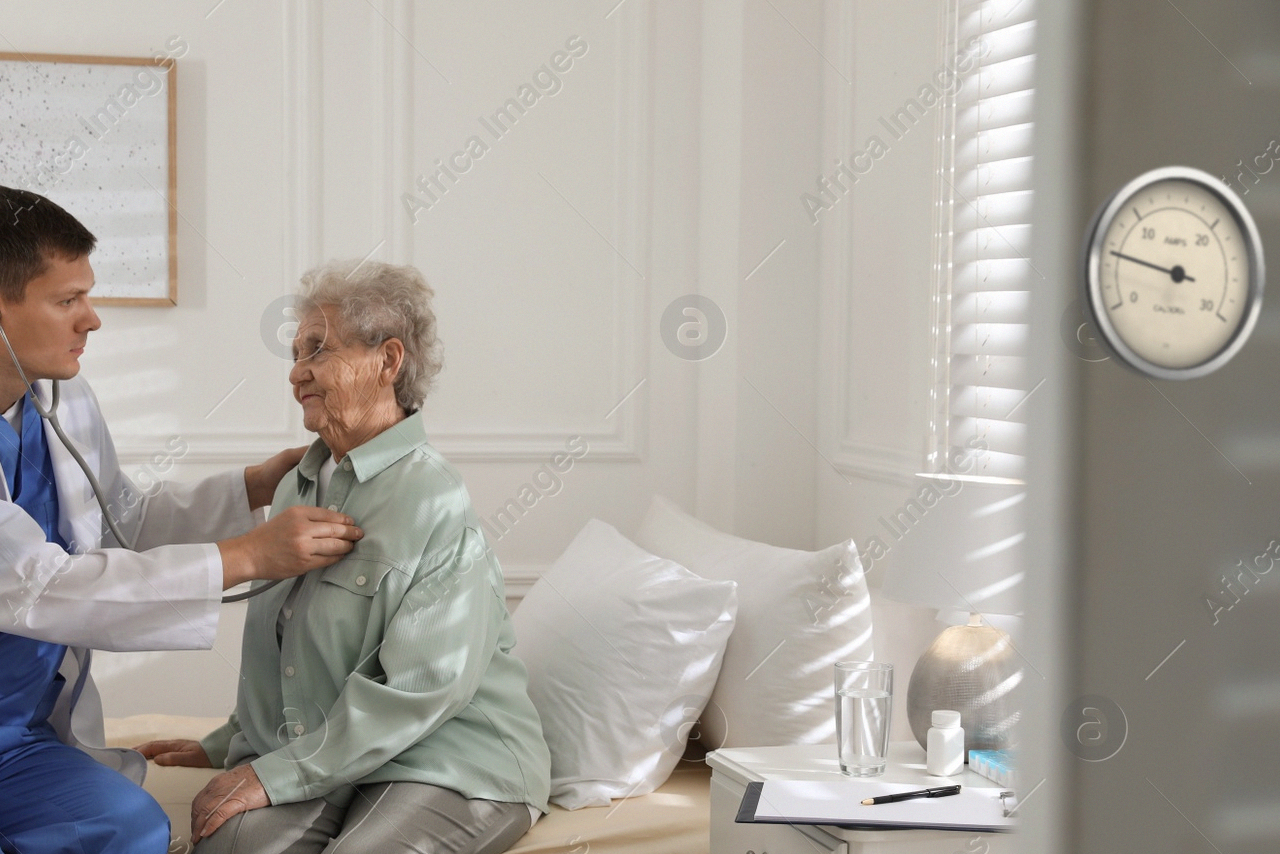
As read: 5; A
